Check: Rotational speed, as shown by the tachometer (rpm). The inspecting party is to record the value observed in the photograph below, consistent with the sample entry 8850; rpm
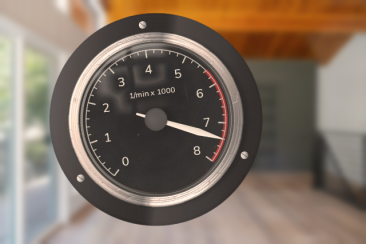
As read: 7400; rpm
